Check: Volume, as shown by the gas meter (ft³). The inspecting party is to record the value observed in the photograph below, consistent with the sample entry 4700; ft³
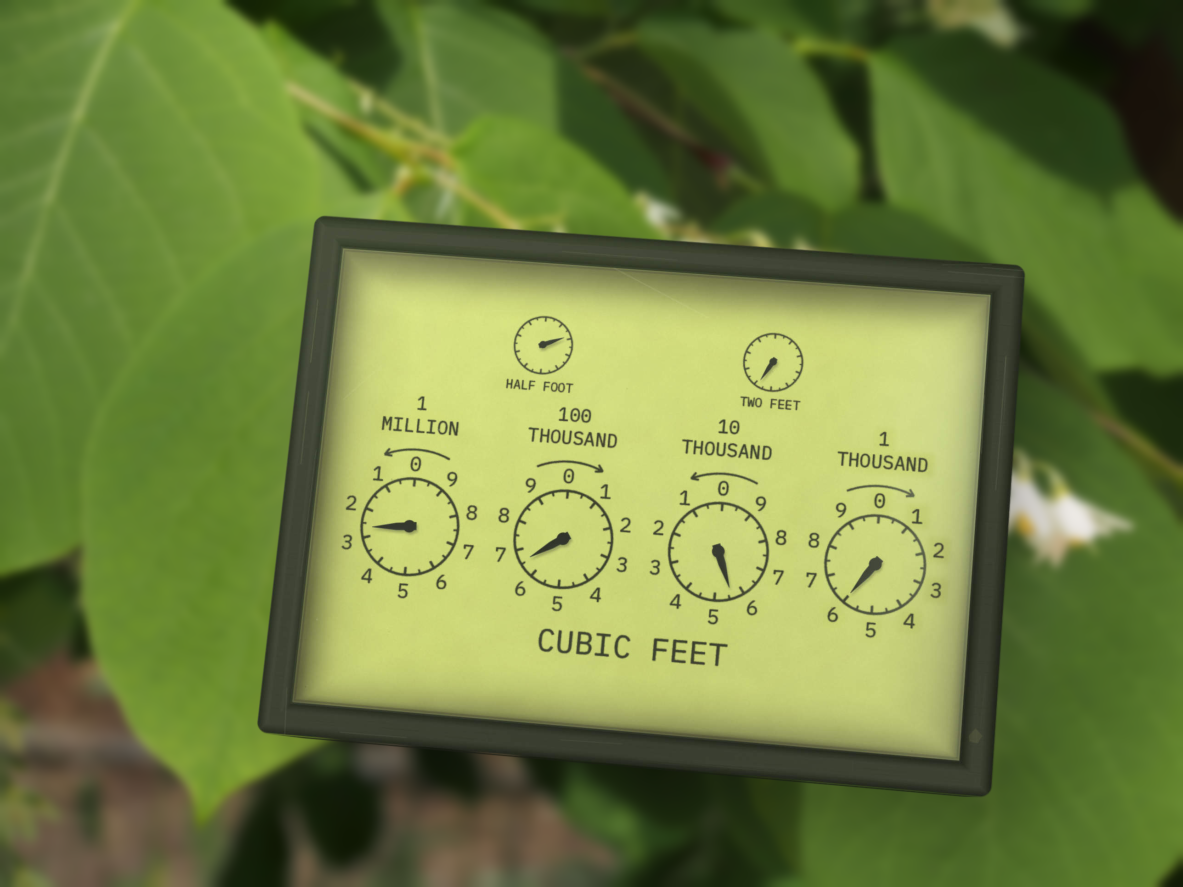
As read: 265600; ft³
